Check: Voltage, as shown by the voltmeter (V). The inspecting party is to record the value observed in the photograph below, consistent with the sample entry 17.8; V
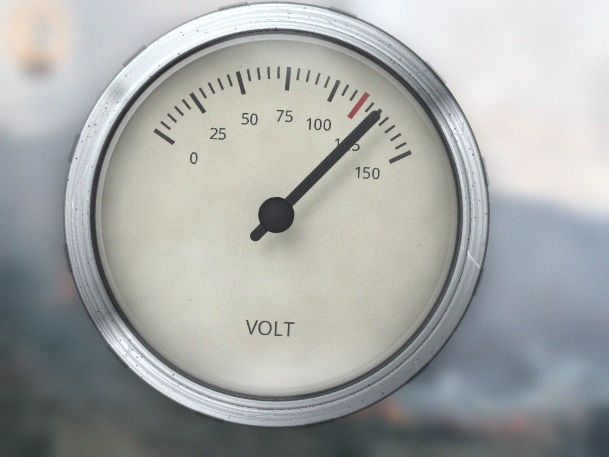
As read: 125; V
